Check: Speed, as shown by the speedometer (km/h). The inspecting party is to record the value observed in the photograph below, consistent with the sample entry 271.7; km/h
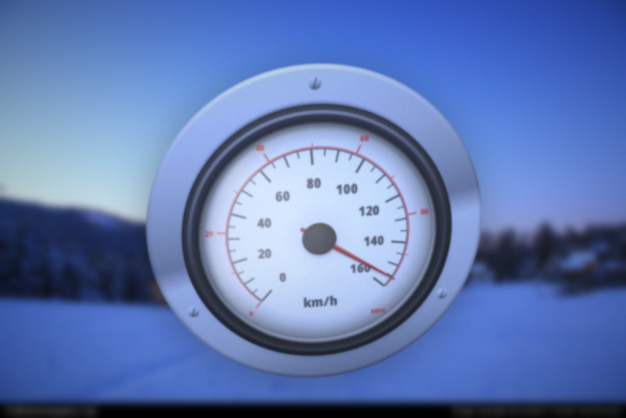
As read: 155; km/h
